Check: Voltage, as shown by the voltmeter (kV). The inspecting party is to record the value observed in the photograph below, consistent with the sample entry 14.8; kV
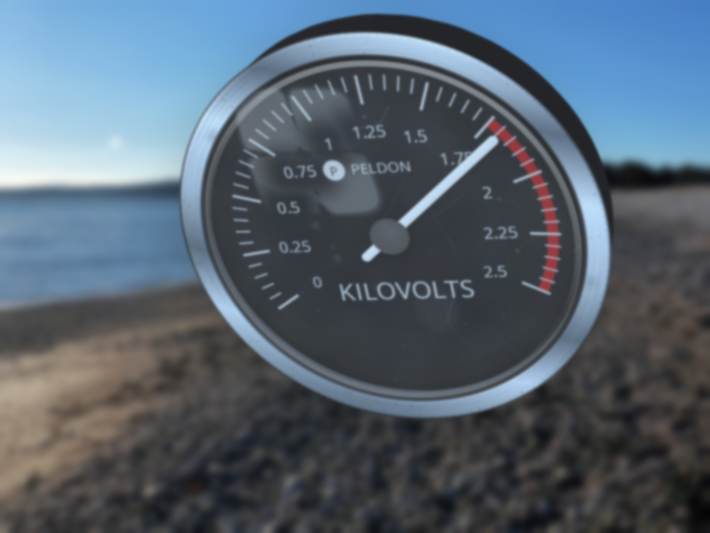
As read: 1.8; kV
